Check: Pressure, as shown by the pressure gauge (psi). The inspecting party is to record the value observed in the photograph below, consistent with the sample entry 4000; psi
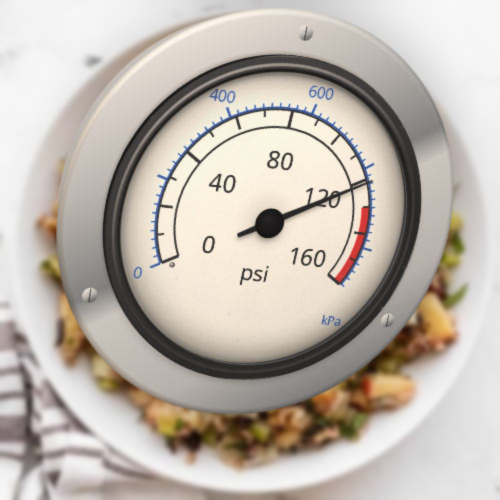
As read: 120; psi
